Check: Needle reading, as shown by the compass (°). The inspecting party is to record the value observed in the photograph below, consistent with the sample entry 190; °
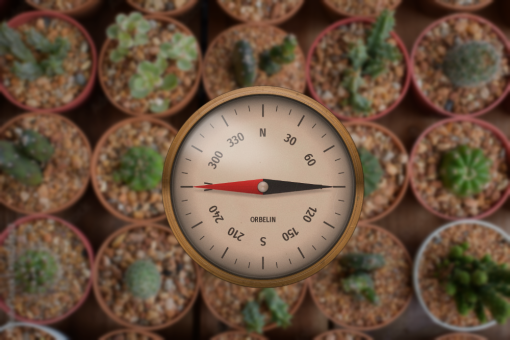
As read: 270; °
